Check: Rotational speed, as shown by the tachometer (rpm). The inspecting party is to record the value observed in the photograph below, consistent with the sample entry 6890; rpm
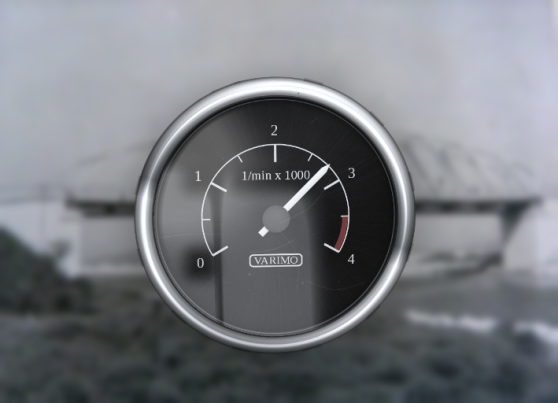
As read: 2750; rpm
